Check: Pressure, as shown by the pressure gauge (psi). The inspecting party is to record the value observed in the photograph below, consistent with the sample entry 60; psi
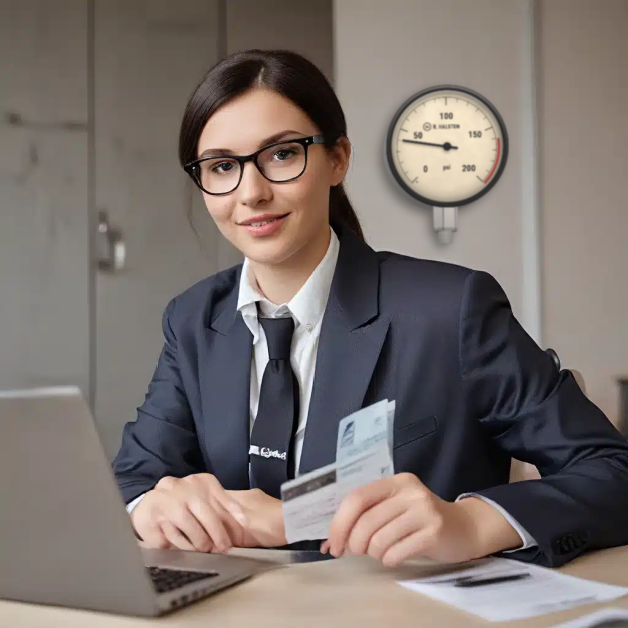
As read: 40; psi
